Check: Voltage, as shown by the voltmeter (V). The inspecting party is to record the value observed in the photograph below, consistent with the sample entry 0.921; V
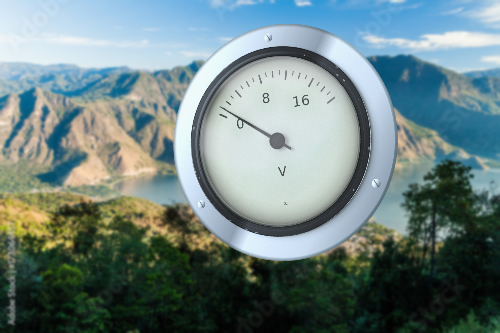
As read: 1; V
